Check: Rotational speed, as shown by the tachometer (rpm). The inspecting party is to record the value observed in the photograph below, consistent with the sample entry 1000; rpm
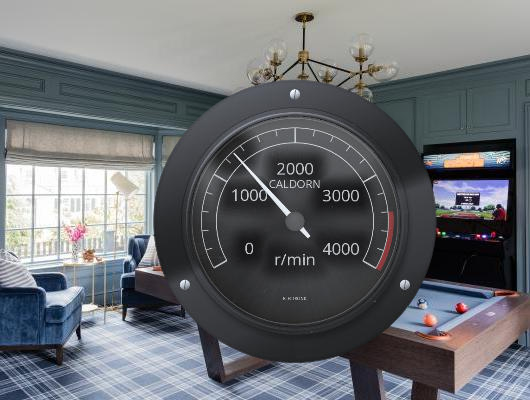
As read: 1300; rpm
